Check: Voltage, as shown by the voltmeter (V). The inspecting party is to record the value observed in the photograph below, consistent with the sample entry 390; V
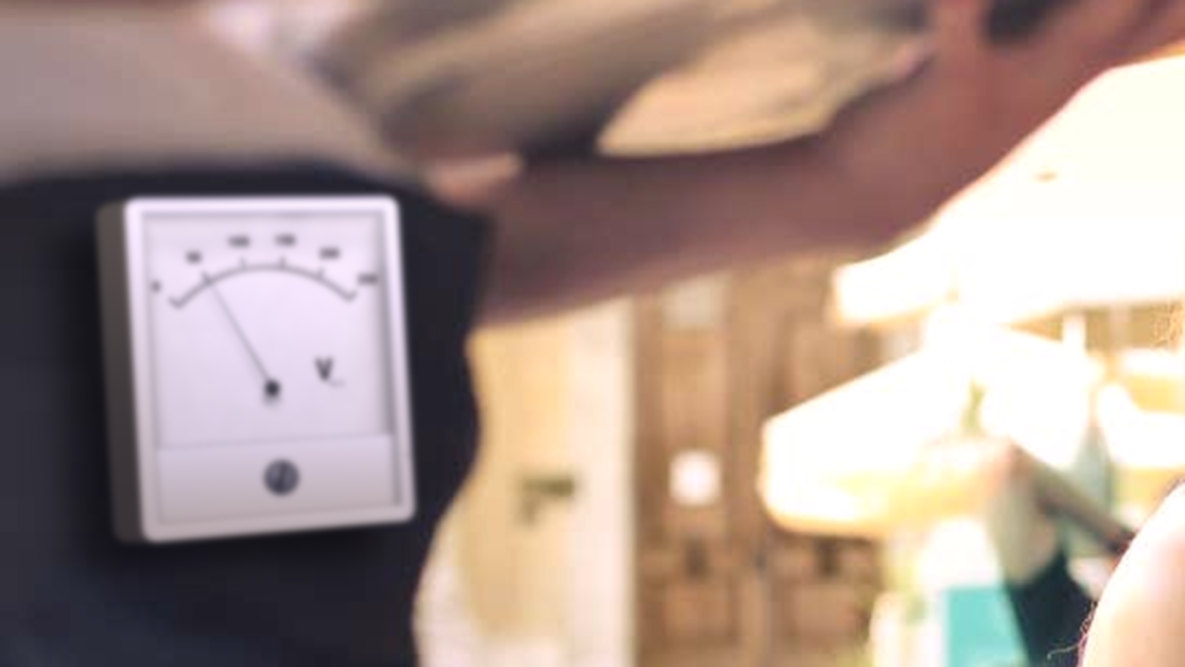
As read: 50; V
